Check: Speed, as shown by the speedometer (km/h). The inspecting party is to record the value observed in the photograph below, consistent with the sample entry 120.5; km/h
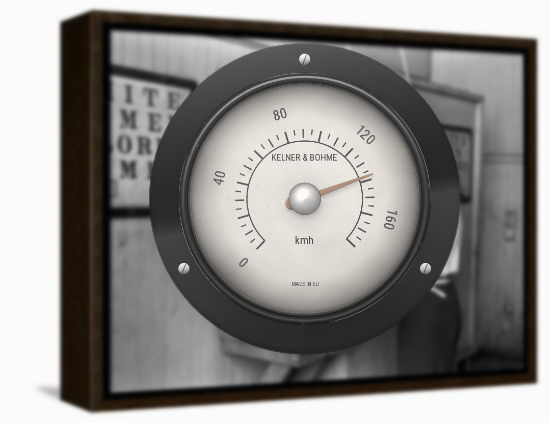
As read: 137.5; km/h
